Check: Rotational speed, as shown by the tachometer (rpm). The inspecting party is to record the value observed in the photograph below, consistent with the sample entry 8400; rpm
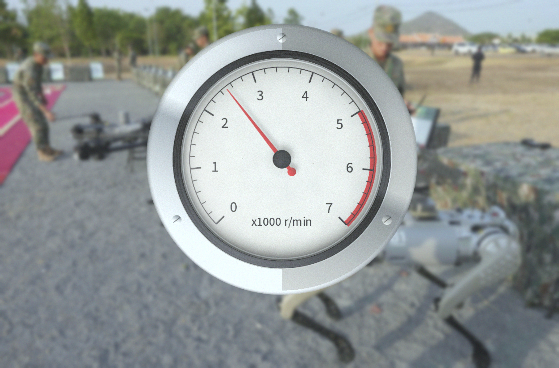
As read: 2500; rpm
